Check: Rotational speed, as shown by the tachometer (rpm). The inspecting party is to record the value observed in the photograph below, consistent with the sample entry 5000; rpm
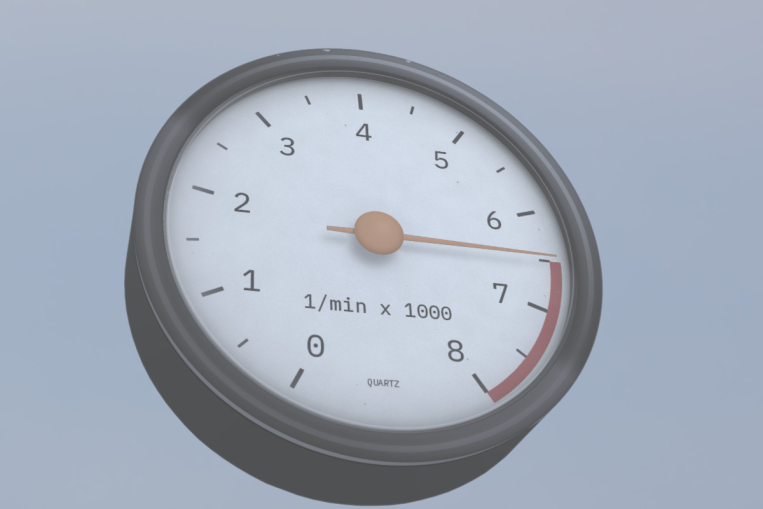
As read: 6500; rpm
